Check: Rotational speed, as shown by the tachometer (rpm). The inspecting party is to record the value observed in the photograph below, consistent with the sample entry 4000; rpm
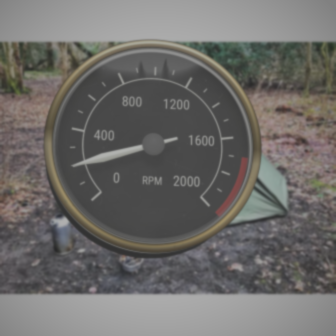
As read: 200; rpm
